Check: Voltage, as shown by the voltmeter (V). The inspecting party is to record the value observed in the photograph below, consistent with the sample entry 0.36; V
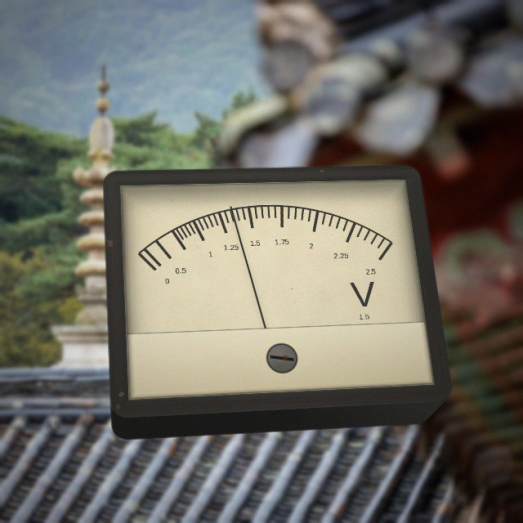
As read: 1.35; V
